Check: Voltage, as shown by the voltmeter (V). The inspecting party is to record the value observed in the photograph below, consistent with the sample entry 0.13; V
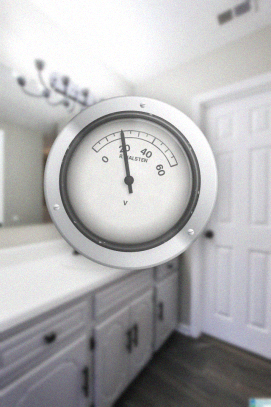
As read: 20; V
